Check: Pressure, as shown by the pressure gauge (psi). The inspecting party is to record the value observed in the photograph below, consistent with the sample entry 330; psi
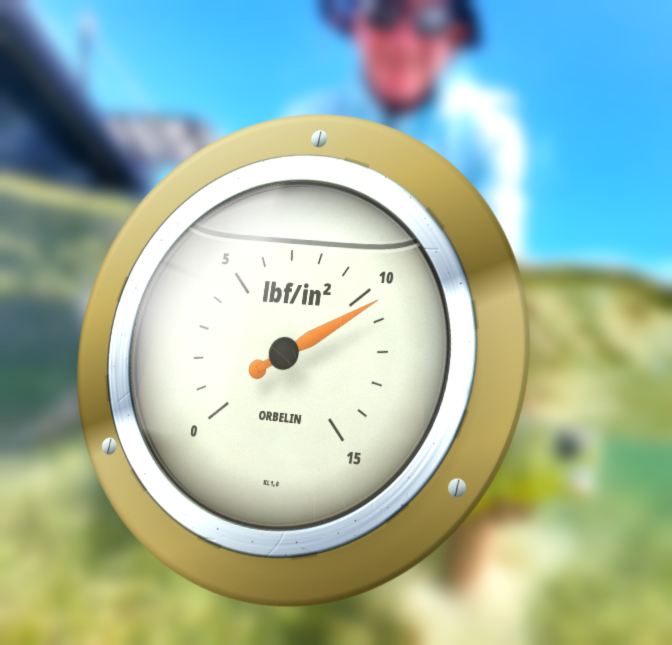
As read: 10.5; psi
